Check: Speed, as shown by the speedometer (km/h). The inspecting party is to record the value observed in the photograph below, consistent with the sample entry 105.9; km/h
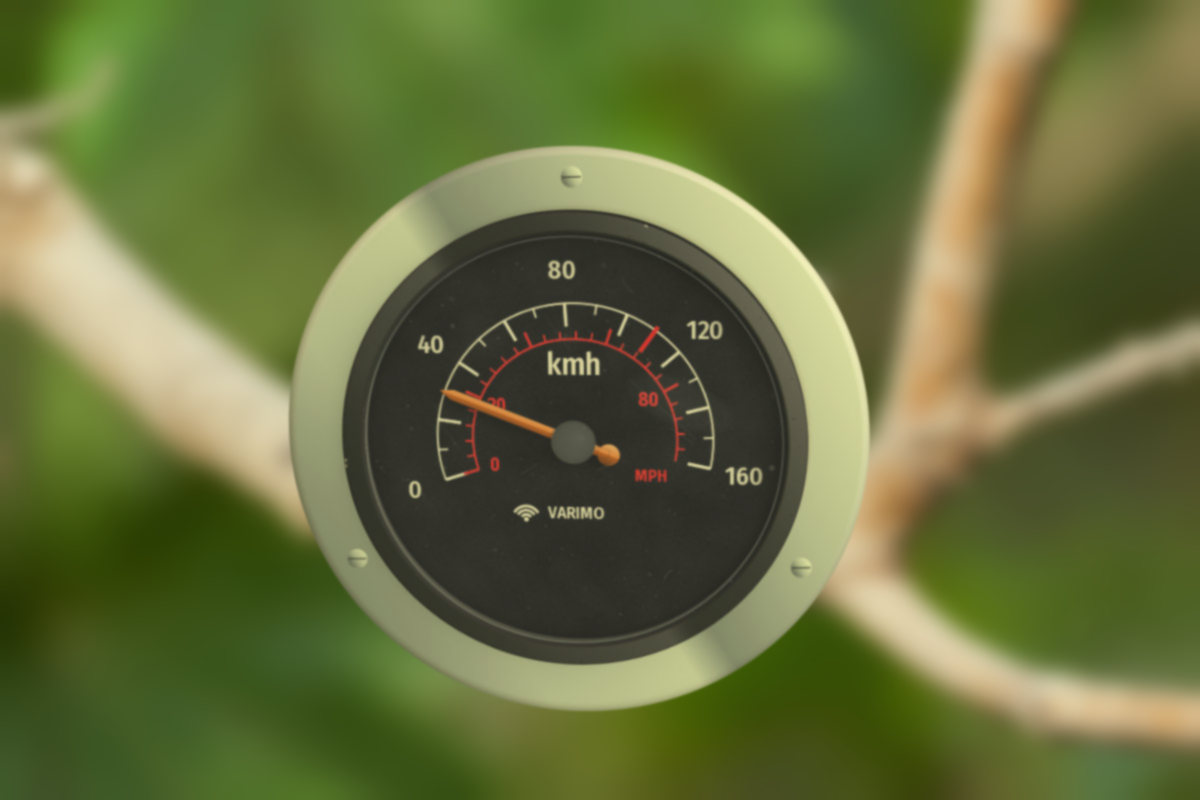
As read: 30; km/h
